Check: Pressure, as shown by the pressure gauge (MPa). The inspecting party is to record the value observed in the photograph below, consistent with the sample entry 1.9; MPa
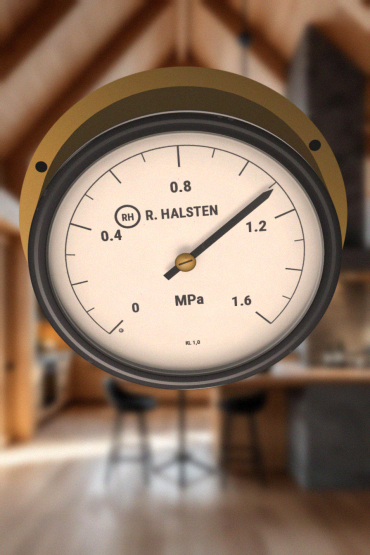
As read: 1.1; MPa
